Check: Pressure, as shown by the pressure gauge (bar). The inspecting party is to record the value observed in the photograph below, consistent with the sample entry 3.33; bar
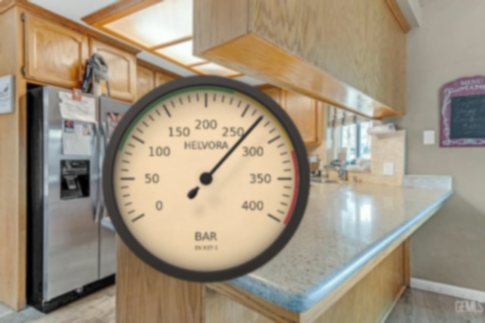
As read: 270; bar
